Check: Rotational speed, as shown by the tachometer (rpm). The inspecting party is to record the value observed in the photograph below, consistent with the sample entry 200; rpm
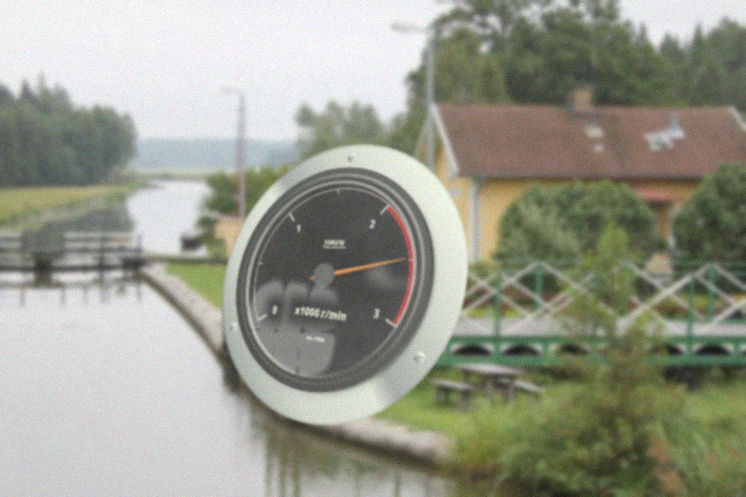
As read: 2500; rpm
